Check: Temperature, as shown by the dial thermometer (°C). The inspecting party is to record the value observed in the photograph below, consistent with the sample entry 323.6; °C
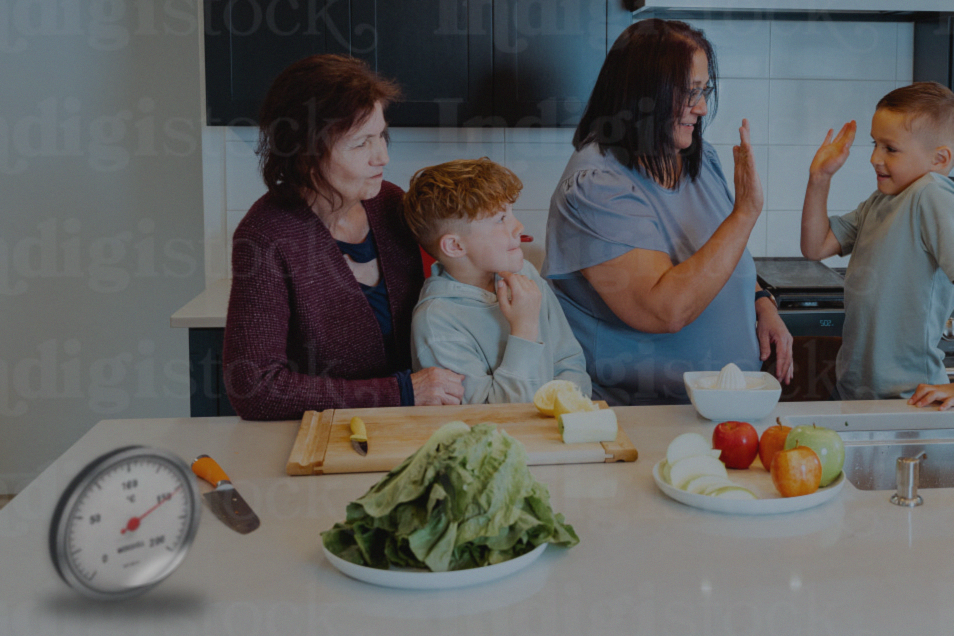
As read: 150; °C
